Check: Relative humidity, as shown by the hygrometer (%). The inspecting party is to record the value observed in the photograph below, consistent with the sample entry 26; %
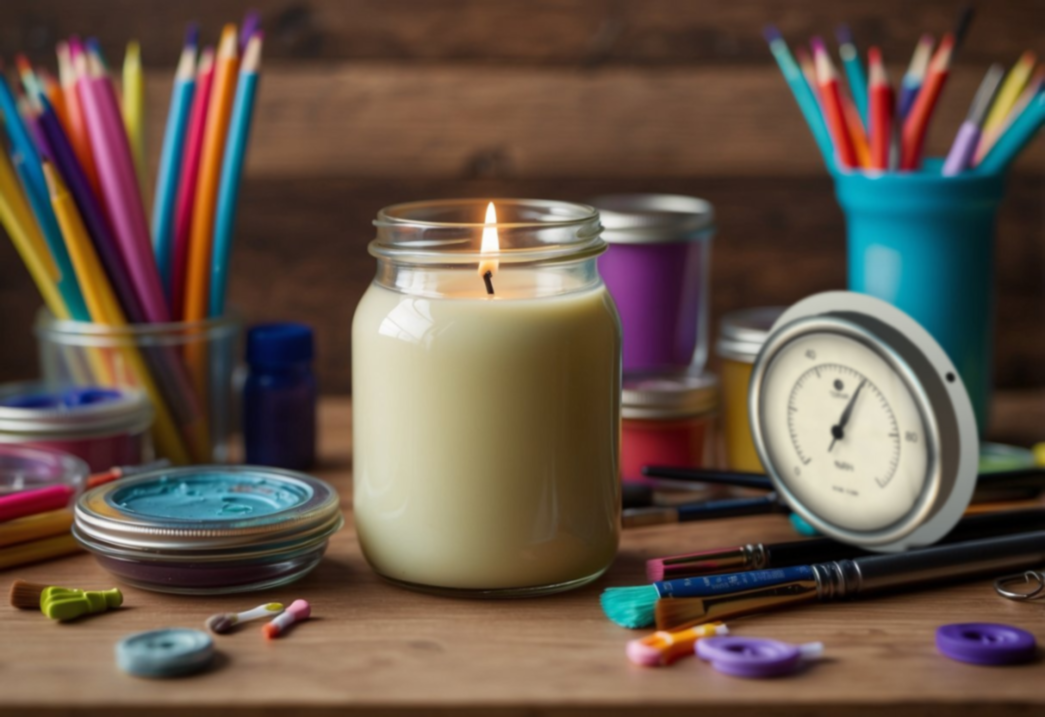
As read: 60; %
